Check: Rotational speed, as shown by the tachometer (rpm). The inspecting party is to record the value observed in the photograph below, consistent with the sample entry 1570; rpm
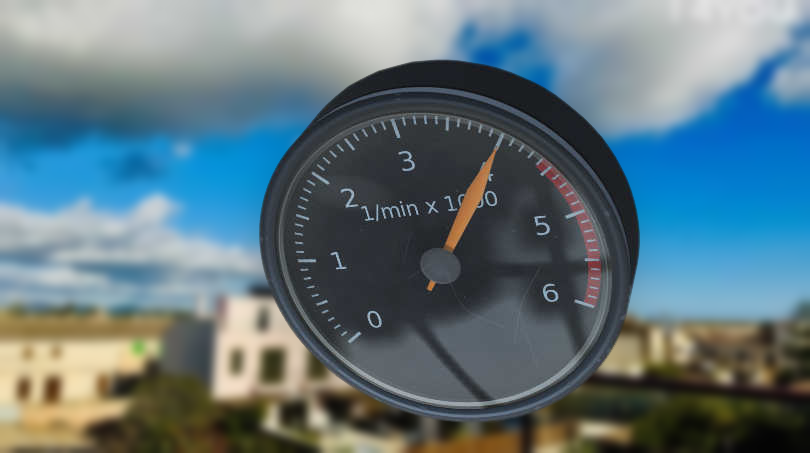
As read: 4000; rpm
